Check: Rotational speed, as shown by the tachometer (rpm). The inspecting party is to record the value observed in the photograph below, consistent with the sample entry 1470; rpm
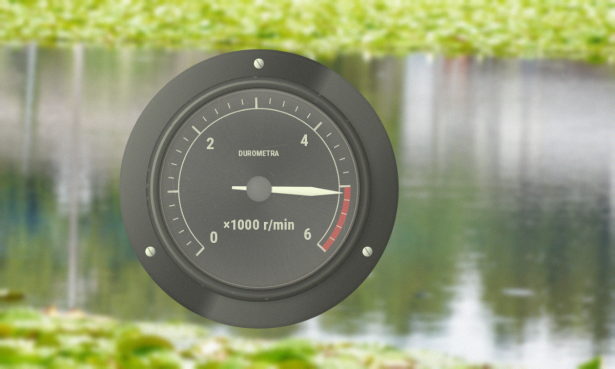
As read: 5100; rpm
